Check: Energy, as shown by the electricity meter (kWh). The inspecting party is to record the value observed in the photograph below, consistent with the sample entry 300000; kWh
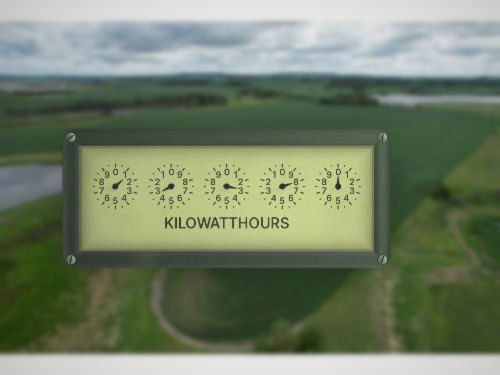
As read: 13280; kWh
